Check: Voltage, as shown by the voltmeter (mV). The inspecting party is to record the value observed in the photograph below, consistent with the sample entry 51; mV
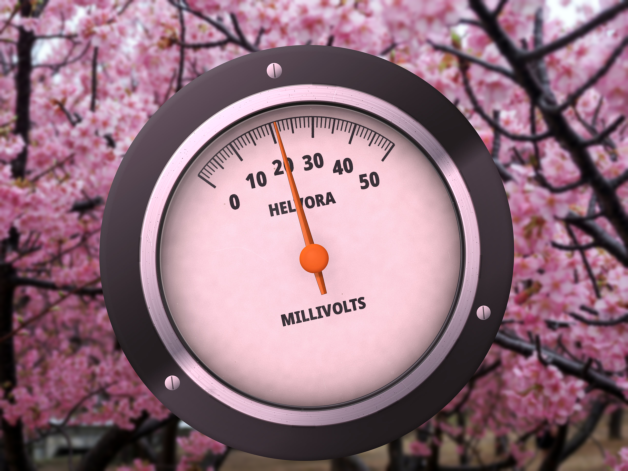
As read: 21; mV
